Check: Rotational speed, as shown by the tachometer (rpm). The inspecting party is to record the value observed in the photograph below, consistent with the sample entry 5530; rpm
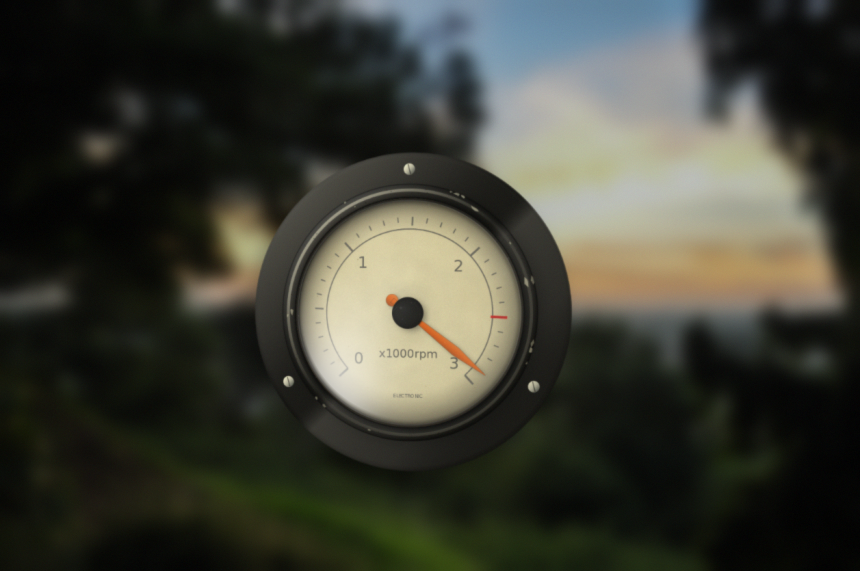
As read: 2900; rpm
